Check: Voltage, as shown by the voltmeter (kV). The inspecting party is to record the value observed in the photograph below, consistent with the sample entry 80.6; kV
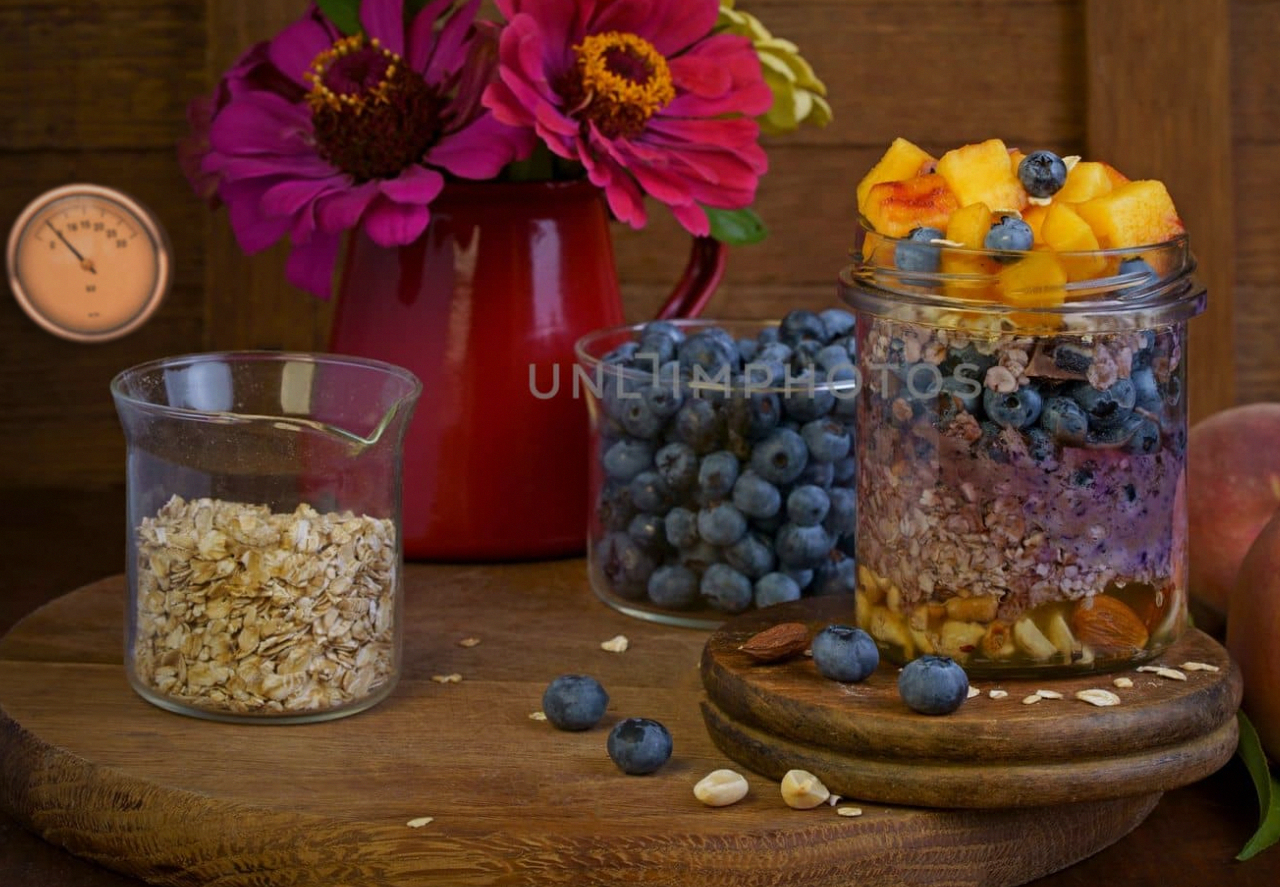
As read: 5; kV
